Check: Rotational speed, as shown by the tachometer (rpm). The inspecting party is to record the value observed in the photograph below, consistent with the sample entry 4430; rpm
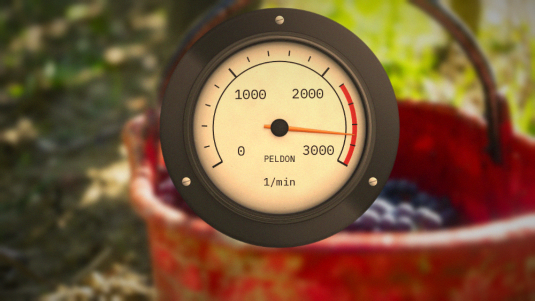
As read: 2700; rpm
